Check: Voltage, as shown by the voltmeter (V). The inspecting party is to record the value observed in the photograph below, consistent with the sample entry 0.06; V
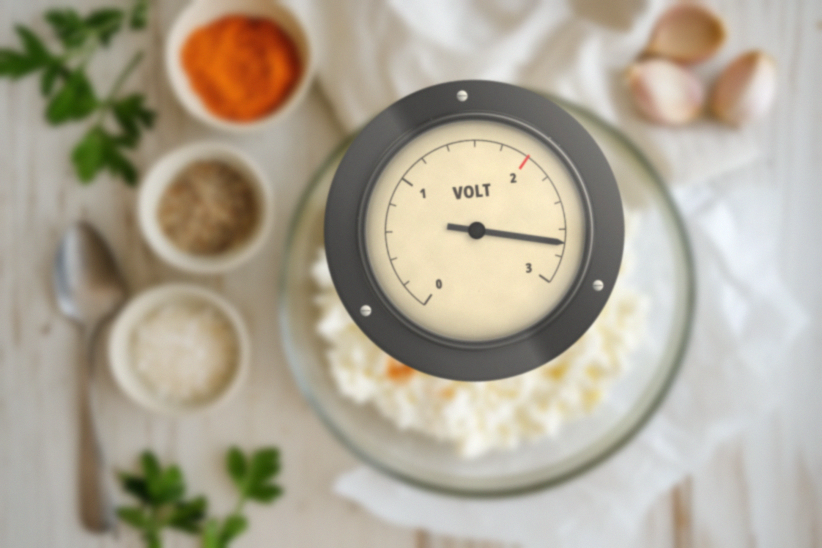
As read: 2.7; V
